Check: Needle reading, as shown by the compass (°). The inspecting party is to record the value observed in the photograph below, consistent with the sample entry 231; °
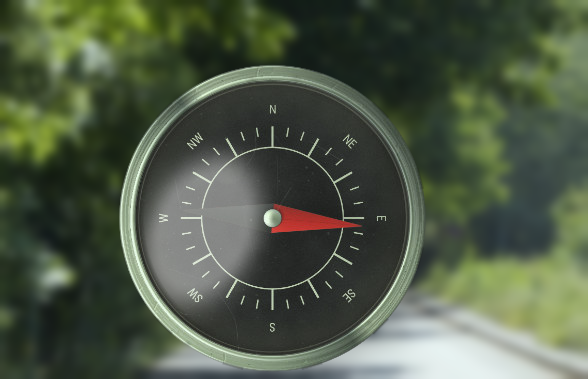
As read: 95; °
